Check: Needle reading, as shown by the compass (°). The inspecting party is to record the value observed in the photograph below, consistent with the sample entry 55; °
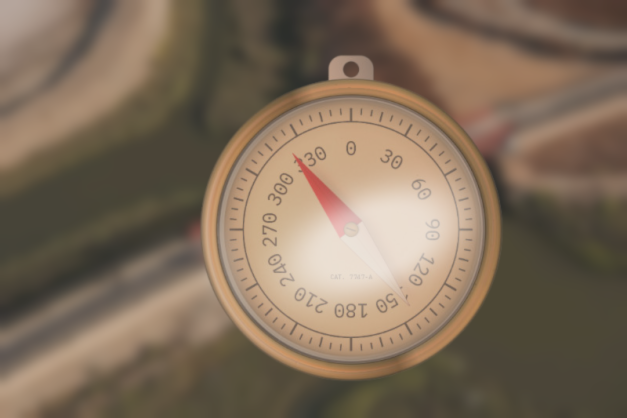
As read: 322.5; °
